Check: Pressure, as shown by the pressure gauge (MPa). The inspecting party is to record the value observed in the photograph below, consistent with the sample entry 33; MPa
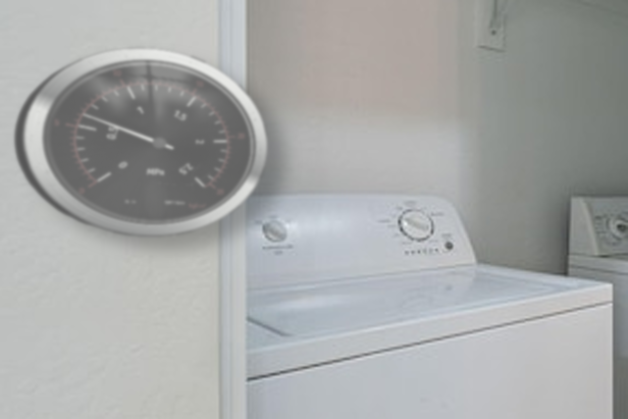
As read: 0.6; MPa
